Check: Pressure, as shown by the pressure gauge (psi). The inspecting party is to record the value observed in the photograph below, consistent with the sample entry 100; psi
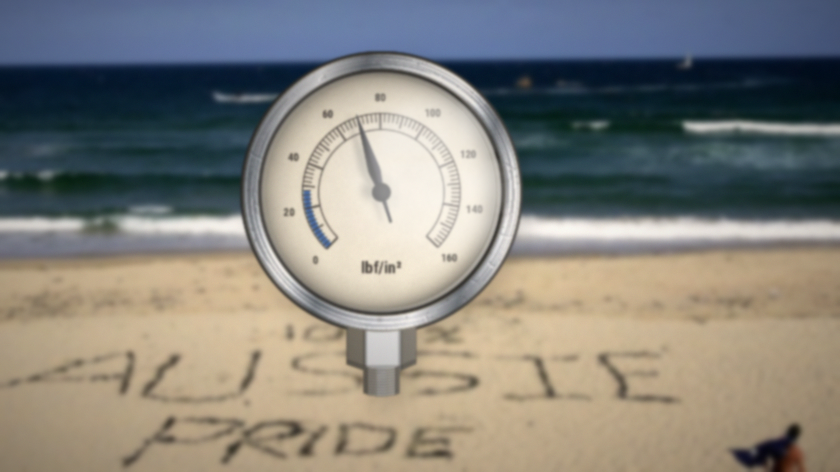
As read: 70; psi
